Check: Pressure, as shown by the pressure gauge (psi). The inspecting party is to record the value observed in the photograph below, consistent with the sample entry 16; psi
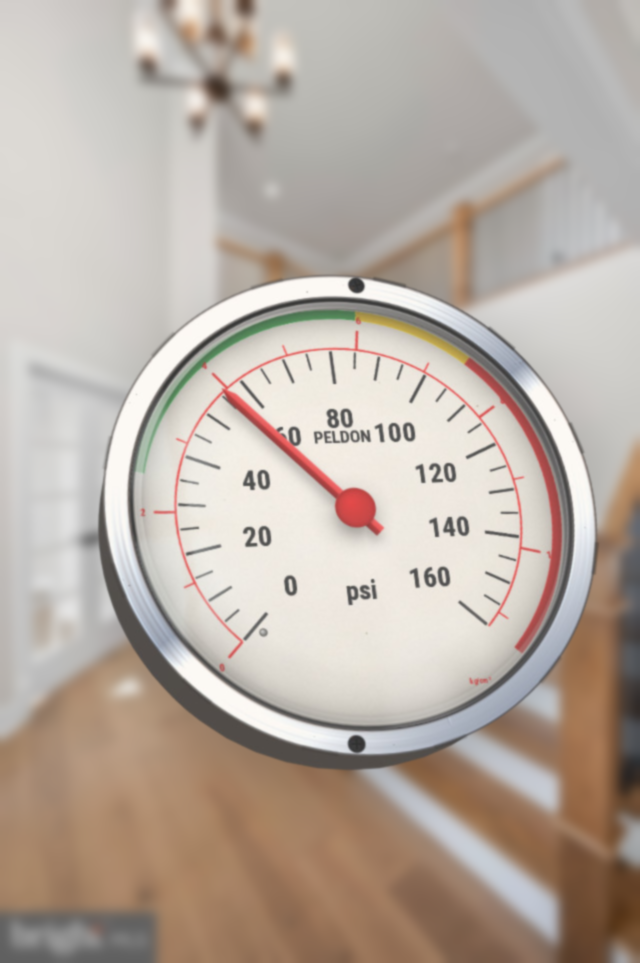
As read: 55; psi
